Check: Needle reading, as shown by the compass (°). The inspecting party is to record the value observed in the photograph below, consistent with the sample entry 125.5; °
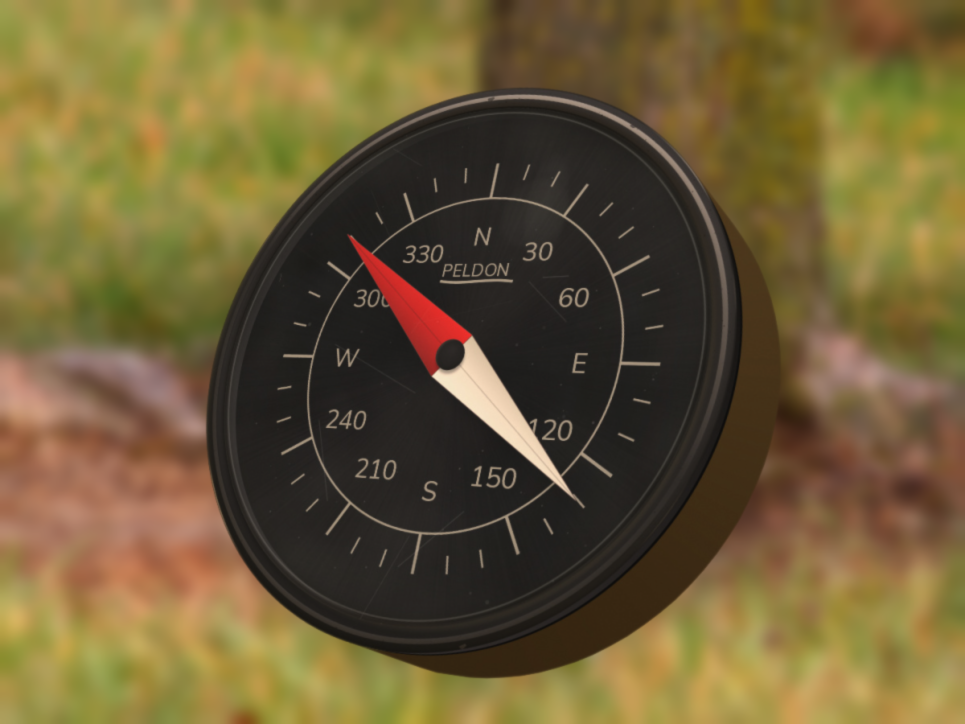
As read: 310; °
